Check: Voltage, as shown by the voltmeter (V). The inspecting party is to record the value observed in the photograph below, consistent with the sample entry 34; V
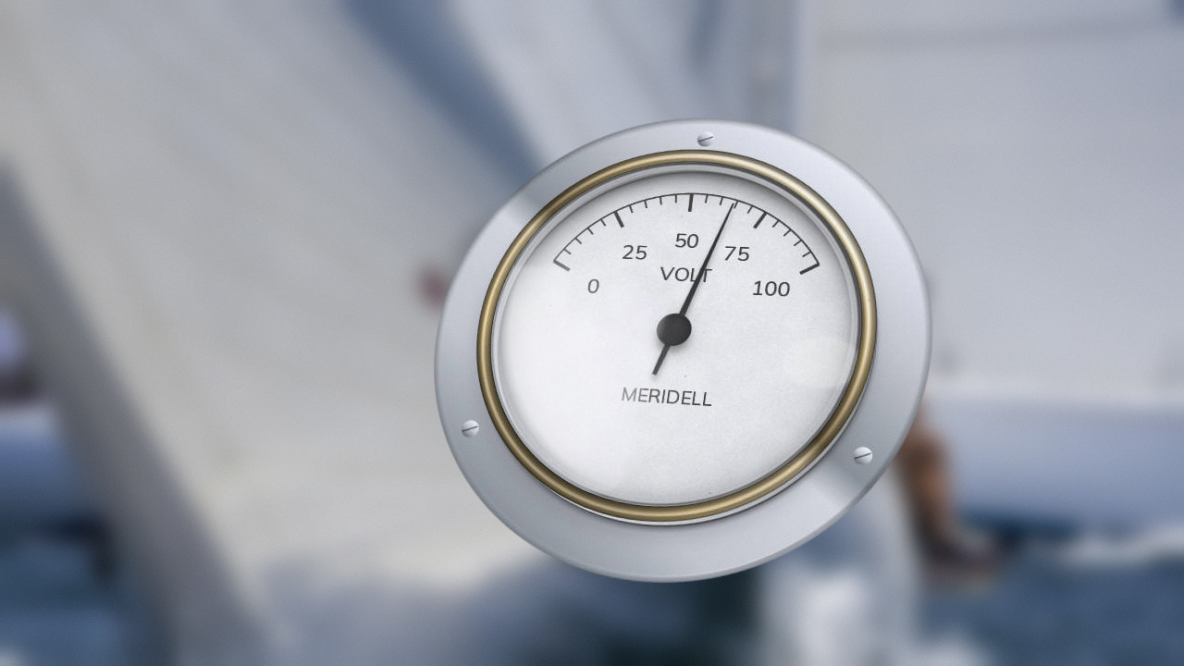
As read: 65; V
